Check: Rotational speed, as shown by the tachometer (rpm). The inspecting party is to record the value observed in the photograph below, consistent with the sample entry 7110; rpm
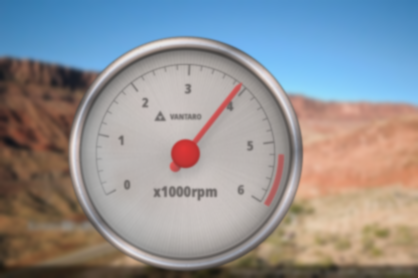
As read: 3900; rpm
